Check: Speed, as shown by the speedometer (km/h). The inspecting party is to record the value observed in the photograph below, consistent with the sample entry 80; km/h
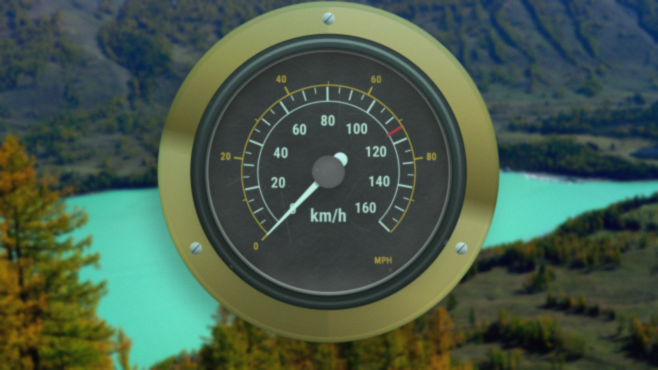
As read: 0; km/h
